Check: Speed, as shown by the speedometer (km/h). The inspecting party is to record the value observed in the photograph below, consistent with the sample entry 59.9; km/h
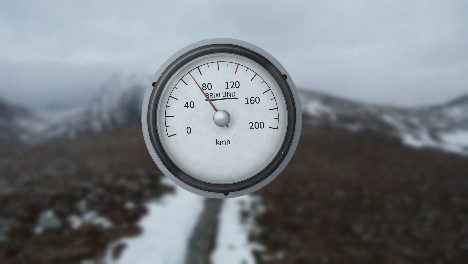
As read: 70; km/h
